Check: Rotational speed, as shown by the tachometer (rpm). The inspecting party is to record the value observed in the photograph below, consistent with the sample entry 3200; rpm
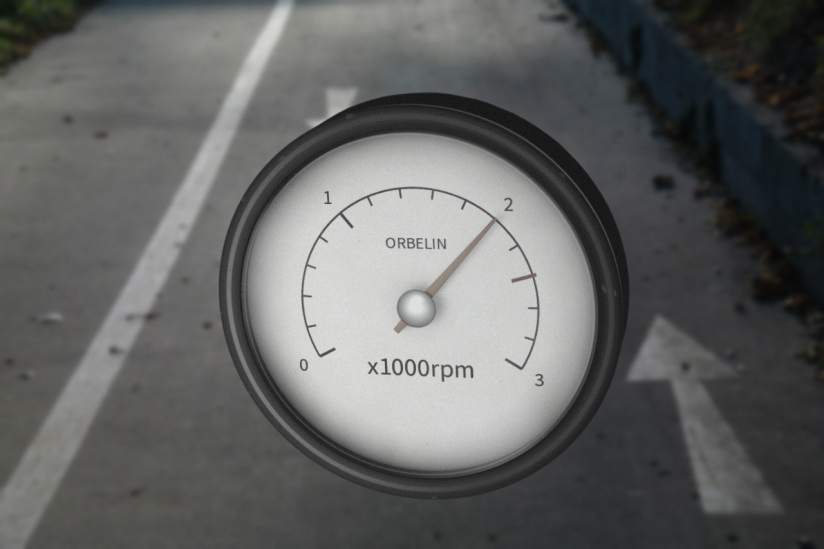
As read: 2000; rpm
